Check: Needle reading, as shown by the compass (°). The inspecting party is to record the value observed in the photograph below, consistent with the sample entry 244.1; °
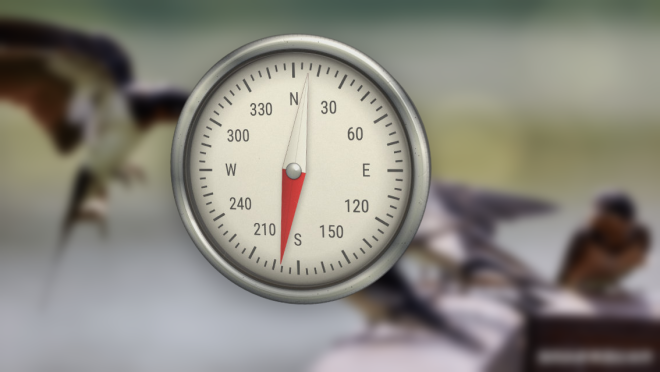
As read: 190; °
